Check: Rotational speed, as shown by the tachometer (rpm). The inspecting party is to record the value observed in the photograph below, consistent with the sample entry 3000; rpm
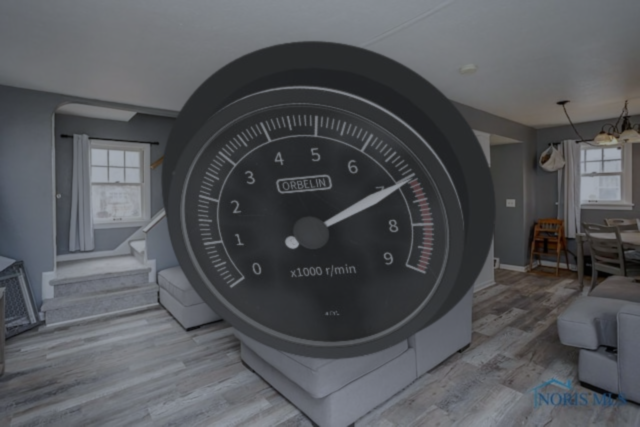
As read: 7000; rpm
